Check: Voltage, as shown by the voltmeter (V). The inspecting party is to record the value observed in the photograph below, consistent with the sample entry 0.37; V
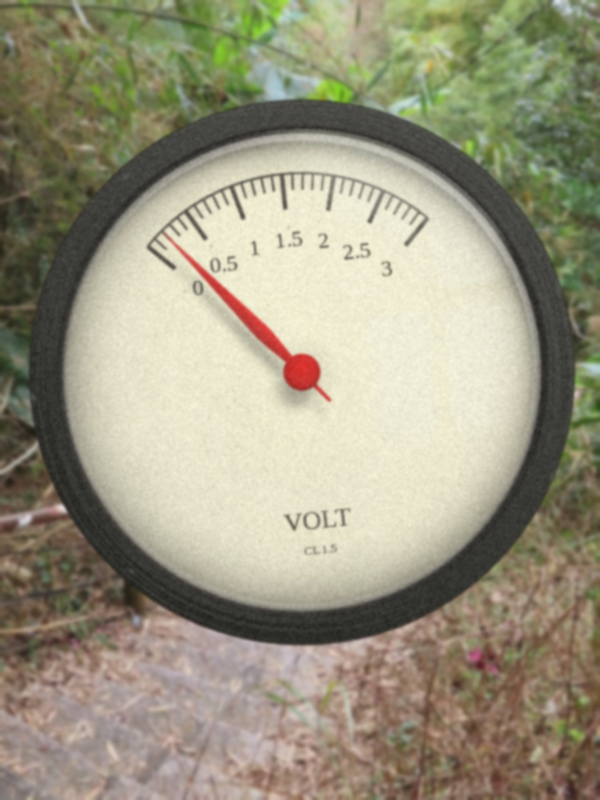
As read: 0.2; V
